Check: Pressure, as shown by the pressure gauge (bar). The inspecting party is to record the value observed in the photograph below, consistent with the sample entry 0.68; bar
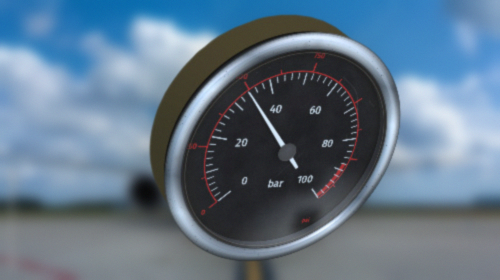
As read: 34; bar
